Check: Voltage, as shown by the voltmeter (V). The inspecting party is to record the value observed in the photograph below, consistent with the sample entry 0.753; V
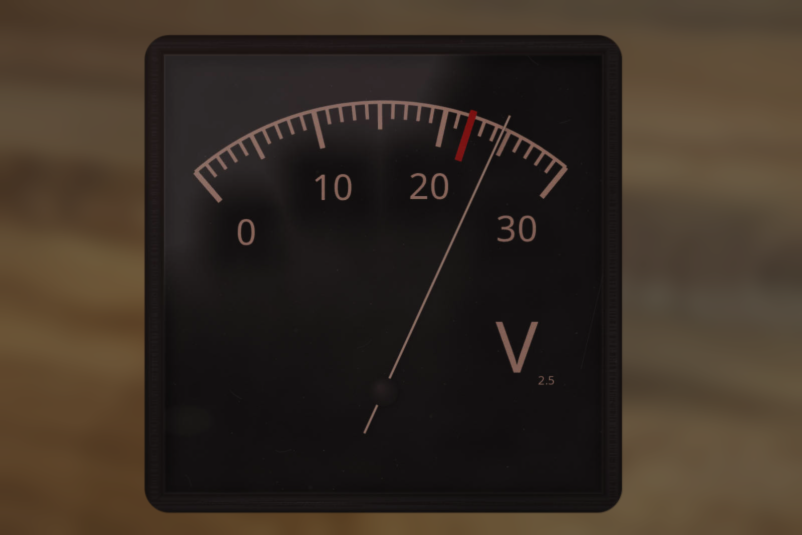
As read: 24.5; V
